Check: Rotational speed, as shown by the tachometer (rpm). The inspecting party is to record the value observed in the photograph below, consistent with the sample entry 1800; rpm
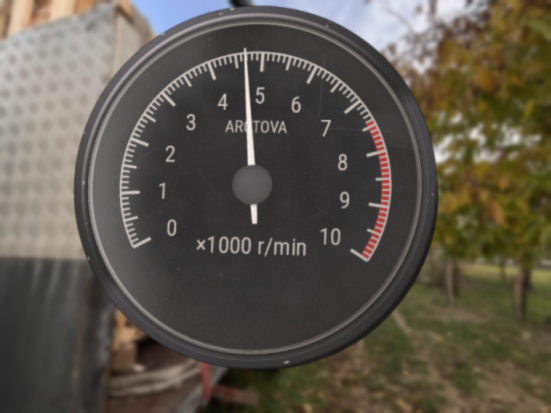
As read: 4700; rpm
